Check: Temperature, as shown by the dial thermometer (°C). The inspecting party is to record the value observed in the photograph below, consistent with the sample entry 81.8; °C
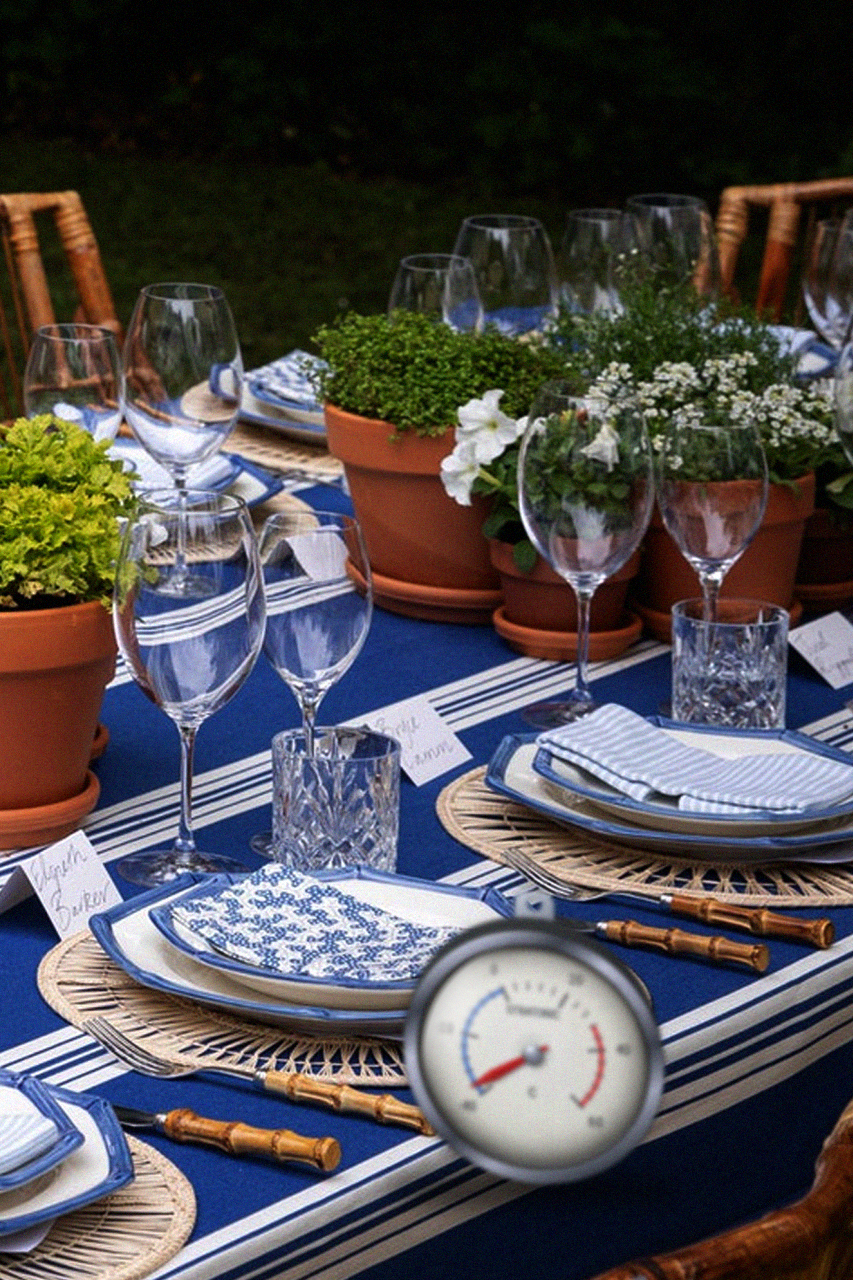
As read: -36; °C
